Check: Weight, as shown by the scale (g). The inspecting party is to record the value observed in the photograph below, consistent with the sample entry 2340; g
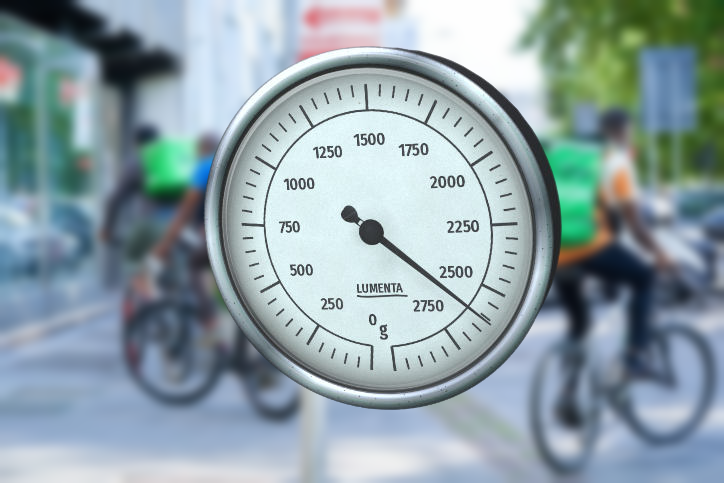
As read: 2600; g
